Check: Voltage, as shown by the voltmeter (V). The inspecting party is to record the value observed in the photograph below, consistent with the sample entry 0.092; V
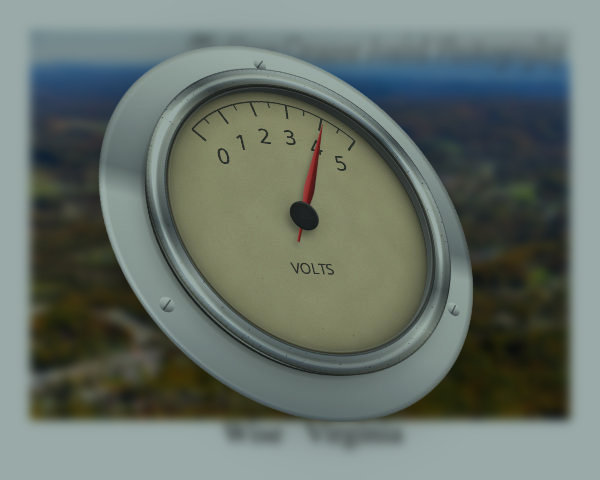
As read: 4; V
